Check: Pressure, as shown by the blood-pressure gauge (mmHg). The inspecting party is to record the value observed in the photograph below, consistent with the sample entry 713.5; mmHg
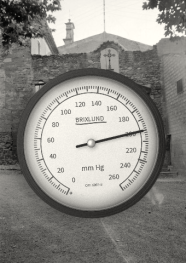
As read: 200; mmHg
